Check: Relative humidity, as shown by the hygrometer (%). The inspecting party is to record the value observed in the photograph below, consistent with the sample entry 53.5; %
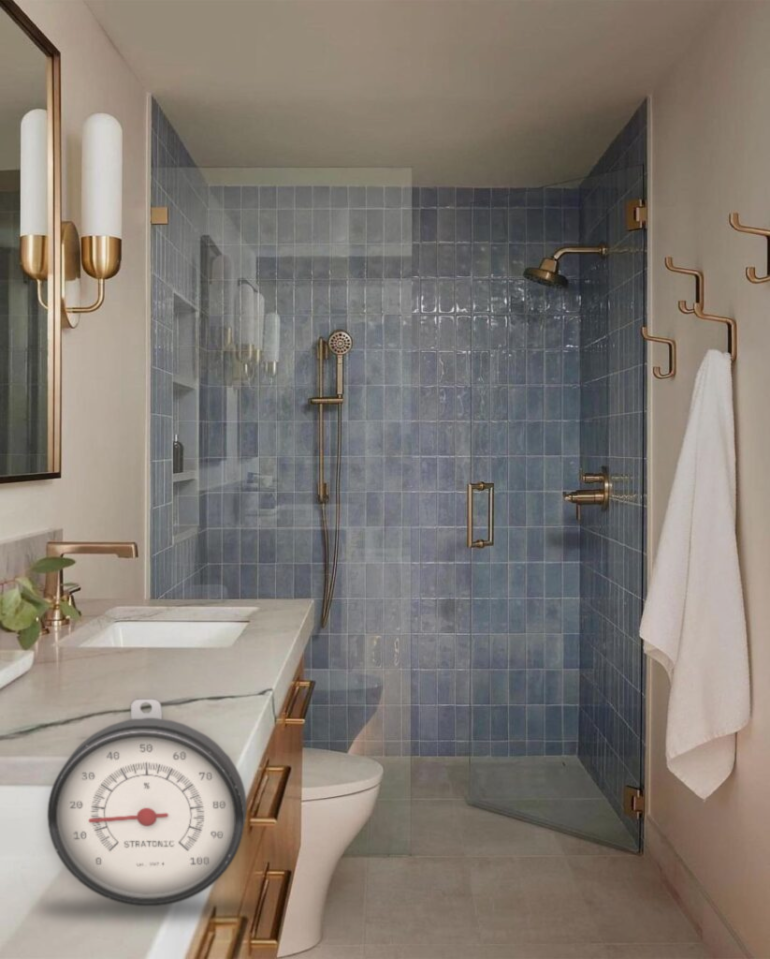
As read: 15; %
